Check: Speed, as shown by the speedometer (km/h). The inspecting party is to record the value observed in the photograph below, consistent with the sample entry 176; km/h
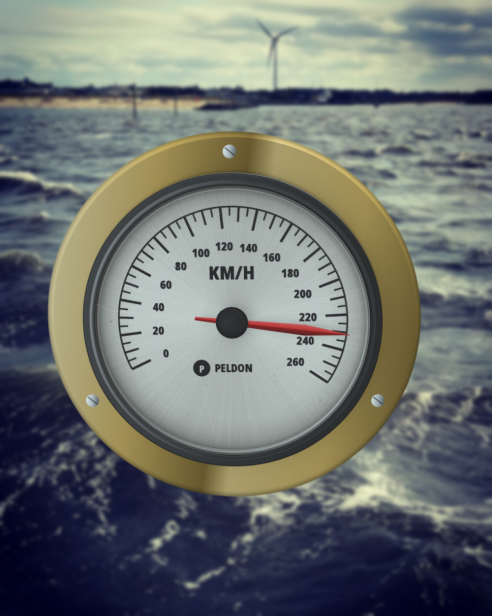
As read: 230; km/h
